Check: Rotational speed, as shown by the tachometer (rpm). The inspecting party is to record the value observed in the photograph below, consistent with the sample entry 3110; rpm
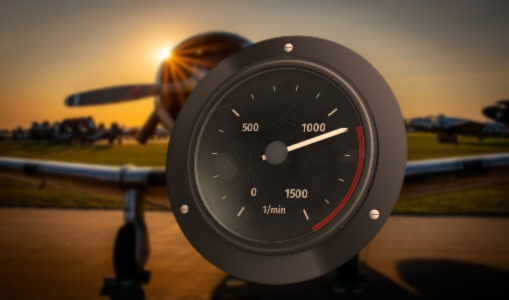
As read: 1100; rpm
